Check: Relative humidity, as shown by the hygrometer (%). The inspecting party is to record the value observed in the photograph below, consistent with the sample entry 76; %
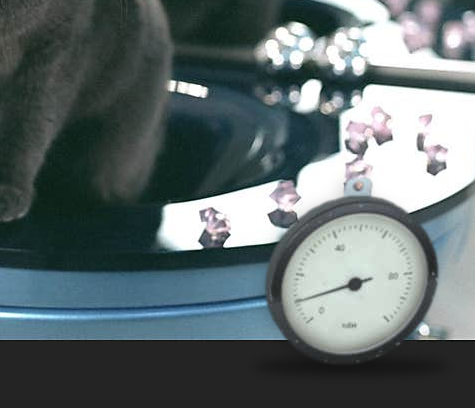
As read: 10; %
